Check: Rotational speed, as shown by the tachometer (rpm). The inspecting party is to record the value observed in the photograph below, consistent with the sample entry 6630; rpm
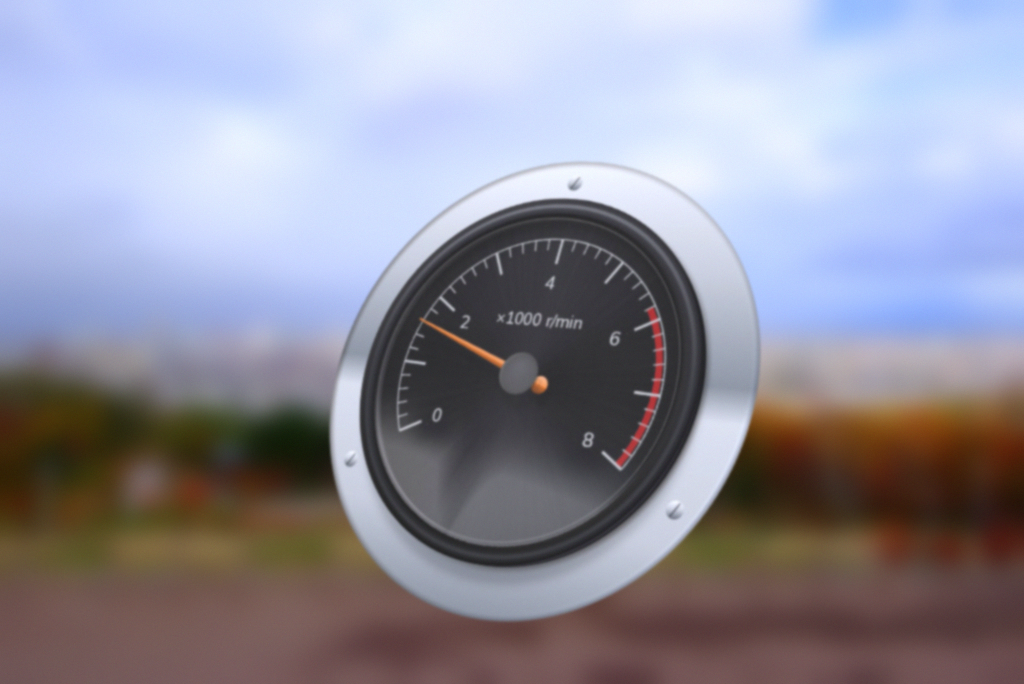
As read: 1600; rpm
